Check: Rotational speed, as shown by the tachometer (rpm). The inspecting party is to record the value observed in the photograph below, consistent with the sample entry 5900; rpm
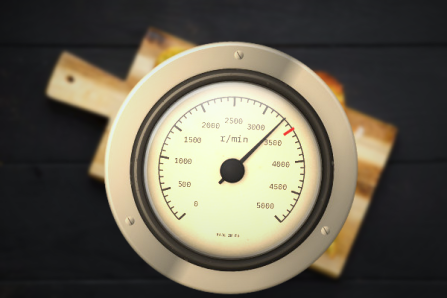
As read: 3300; rpm
